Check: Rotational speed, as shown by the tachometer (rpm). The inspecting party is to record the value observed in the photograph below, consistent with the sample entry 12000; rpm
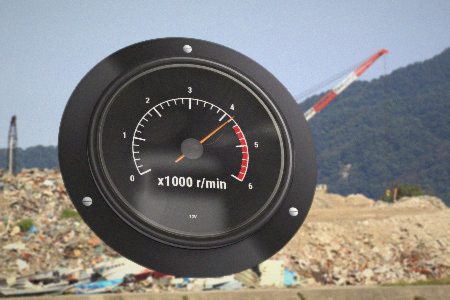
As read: 4200; rpm
